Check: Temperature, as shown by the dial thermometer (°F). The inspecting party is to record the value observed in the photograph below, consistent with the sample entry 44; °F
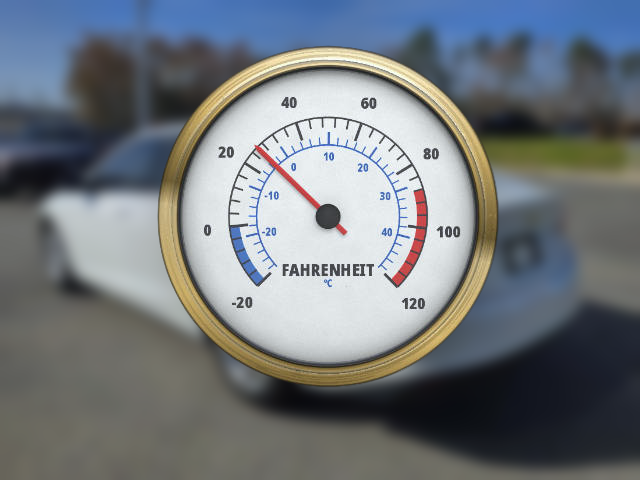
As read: 26; °F
